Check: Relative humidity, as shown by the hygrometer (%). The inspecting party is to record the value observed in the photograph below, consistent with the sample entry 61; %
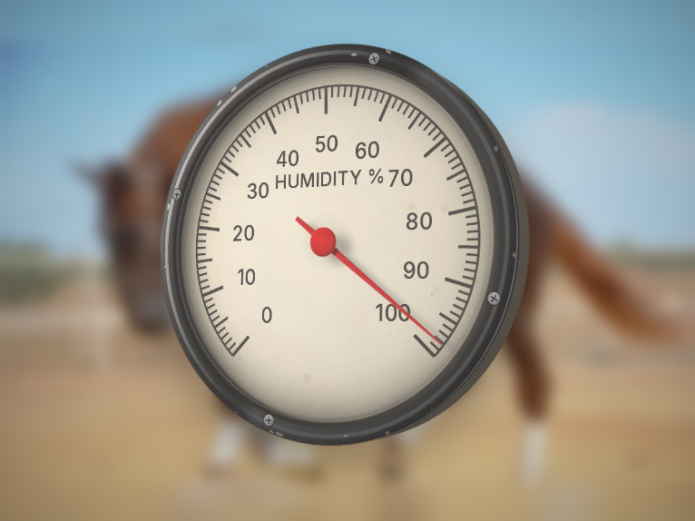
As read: 98; %
